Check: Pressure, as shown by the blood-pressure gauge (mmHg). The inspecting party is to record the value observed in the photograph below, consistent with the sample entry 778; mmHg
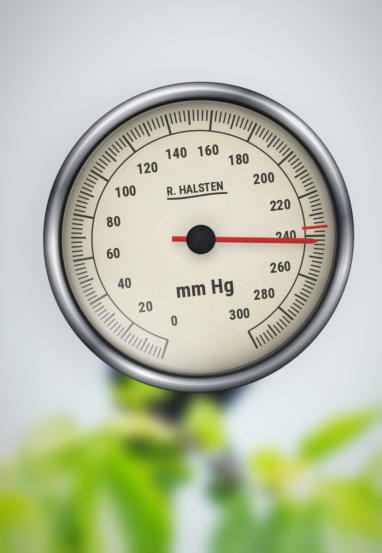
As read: 242; mmHg
